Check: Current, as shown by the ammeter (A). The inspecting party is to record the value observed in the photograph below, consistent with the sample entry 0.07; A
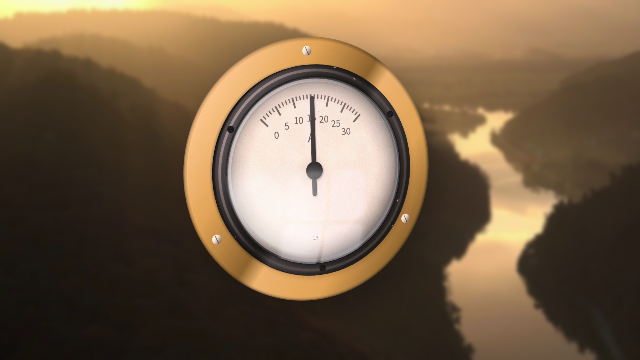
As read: 15; A
